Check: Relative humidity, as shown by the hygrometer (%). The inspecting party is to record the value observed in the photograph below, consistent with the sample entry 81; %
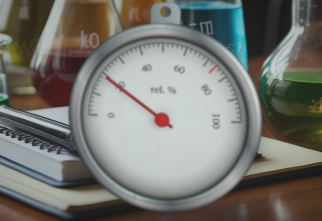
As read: 20; %
